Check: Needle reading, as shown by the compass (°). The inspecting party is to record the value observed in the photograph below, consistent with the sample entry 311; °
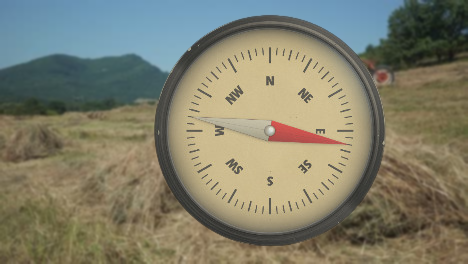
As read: 100; °
